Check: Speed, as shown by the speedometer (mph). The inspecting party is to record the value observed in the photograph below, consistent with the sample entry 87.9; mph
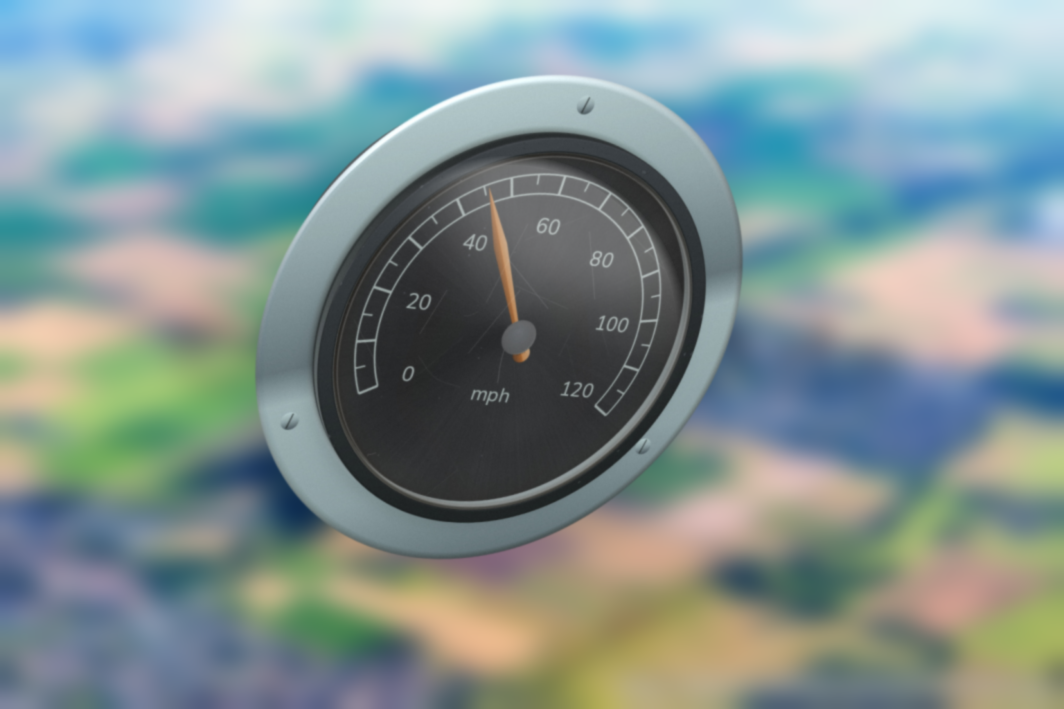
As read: 45; mph
